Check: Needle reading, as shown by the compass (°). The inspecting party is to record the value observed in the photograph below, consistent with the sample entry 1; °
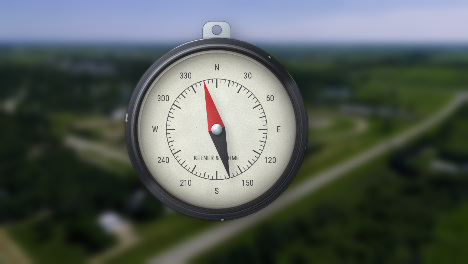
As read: 345; °
